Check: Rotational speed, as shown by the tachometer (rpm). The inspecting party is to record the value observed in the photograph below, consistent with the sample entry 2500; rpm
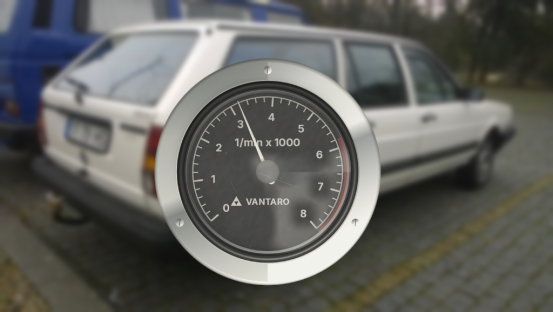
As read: 3200; rpm
